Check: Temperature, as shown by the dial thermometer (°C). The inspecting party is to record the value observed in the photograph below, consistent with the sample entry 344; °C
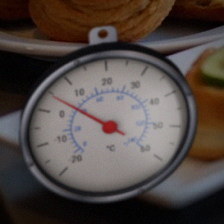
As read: 5; °C
